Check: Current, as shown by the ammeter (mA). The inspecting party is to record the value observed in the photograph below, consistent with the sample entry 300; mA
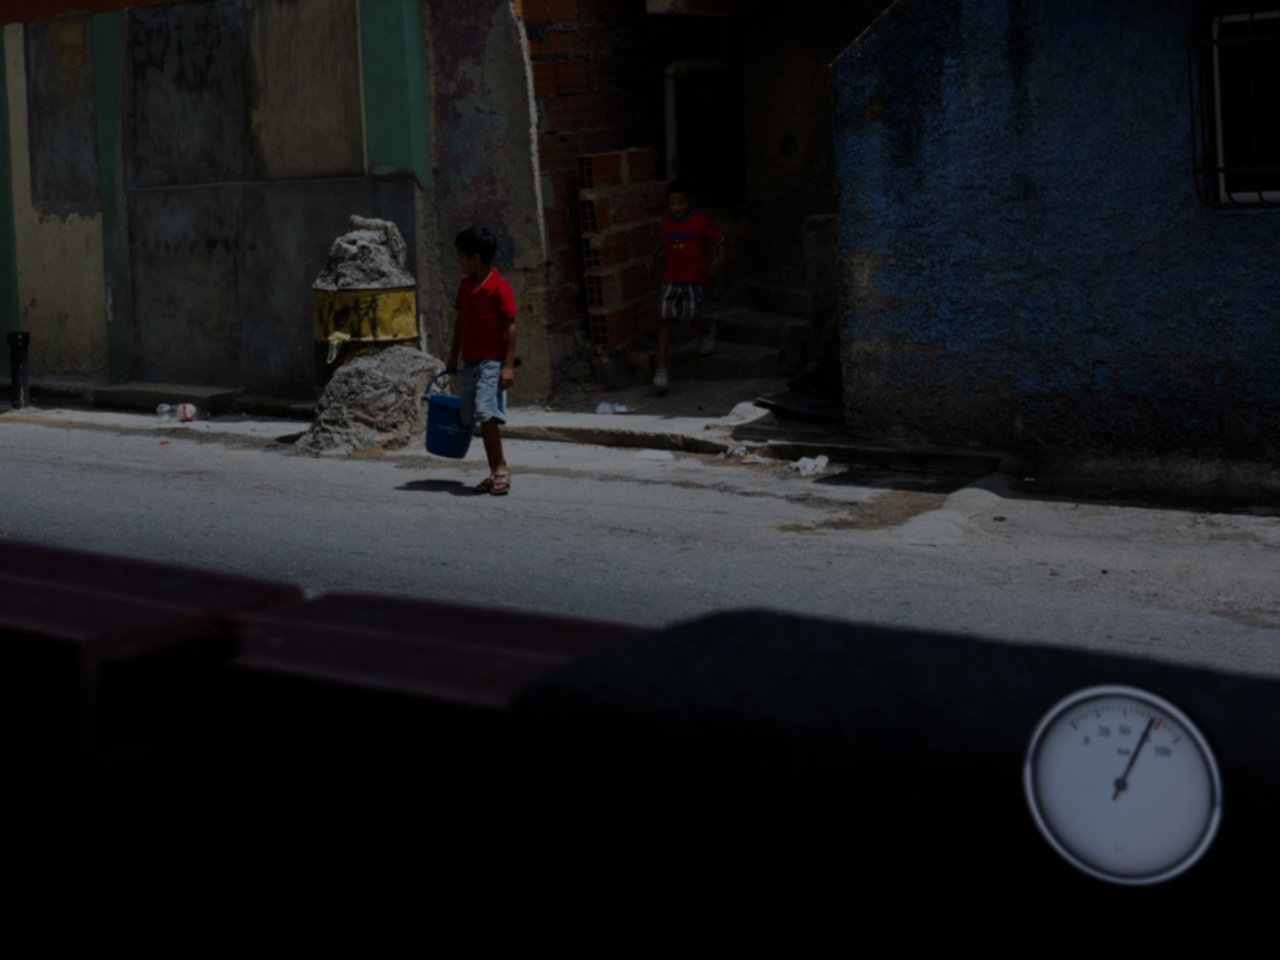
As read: 75; mA
